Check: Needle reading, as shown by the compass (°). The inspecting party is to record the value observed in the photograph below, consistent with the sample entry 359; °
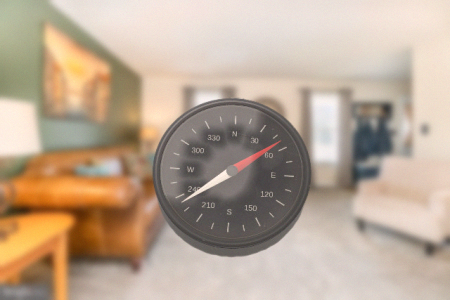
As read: 52.5; °
